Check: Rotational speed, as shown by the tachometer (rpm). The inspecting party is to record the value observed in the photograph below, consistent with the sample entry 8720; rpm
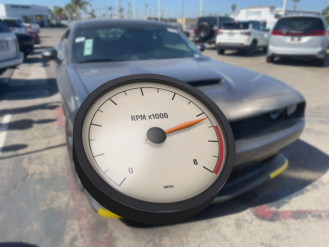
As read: 6250; rpm
